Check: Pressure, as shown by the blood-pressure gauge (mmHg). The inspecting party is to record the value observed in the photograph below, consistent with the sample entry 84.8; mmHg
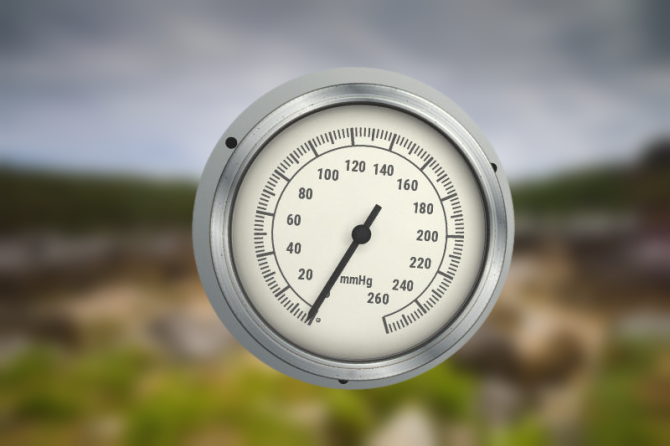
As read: 2; mmHg
